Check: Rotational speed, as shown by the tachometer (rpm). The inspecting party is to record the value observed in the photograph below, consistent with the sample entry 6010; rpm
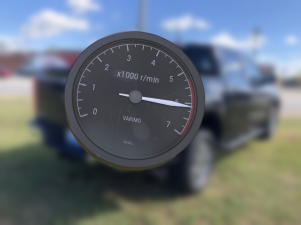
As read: 6125; rpm
